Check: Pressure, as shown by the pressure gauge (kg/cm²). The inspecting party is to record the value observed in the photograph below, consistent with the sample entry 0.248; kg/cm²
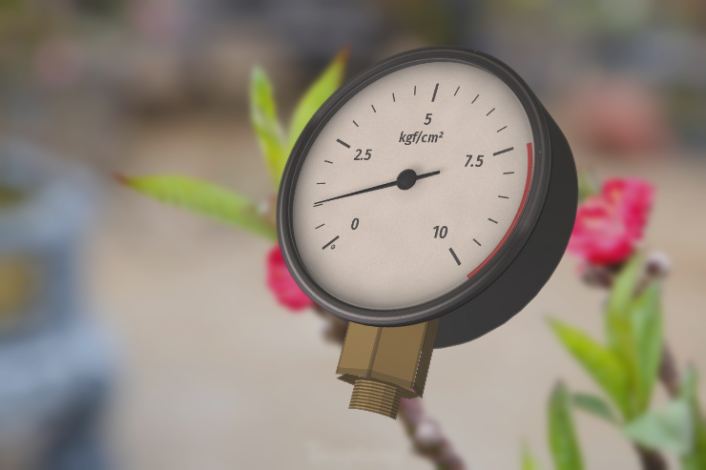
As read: 1; kg/cm²
